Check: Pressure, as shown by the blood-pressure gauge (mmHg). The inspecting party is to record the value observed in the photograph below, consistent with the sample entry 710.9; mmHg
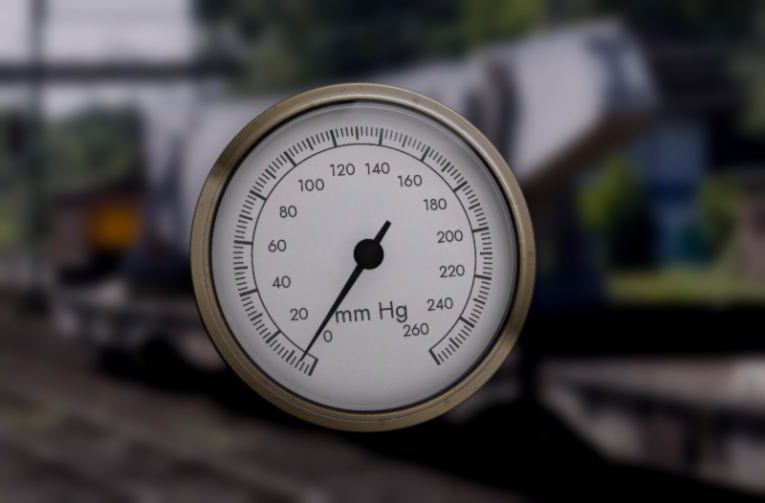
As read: 6; mmHg
